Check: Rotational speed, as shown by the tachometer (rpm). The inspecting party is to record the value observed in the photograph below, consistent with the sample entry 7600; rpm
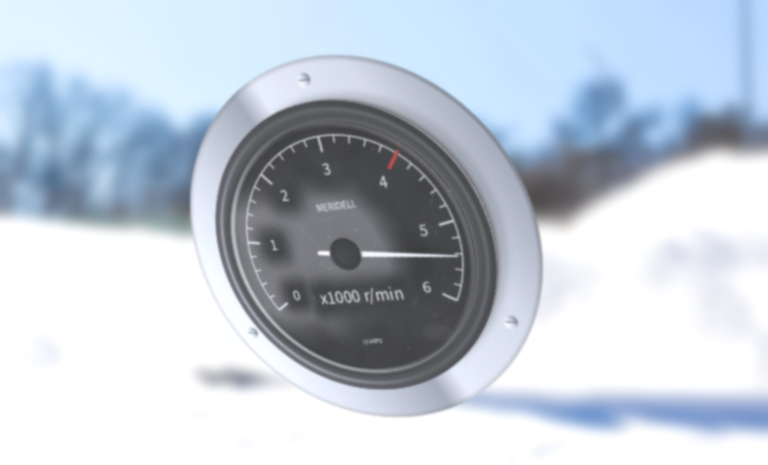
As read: 5400; rpm
